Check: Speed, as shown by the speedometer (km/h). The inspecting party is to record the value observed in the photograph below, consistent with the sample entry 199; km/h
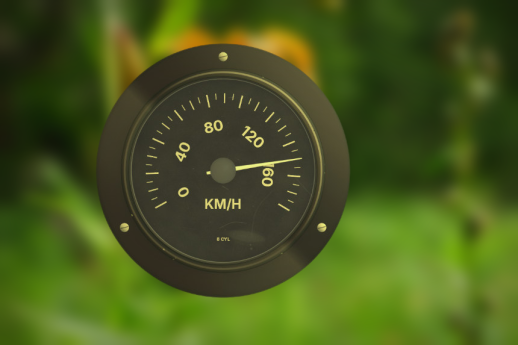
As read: 150; km/h
